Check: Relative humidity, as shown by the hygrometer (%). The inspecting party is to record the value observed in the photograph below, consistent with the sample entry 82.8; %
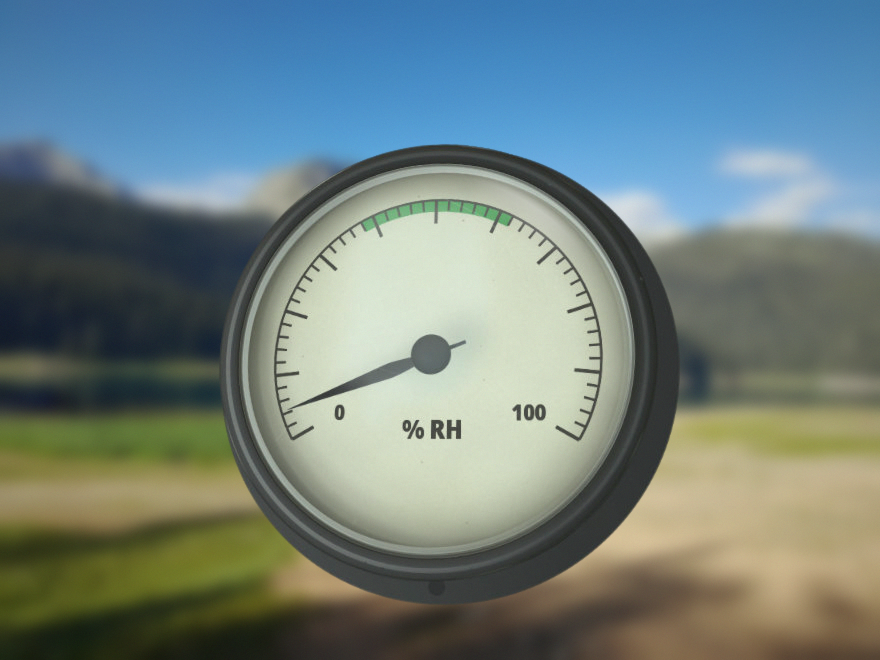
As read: 4; %
